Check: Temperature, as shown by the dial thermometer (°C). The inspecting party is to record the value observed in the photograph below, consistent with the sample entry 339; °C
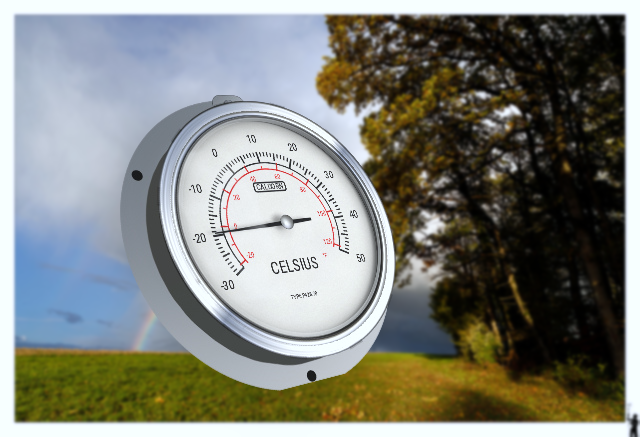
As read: -20; °C
